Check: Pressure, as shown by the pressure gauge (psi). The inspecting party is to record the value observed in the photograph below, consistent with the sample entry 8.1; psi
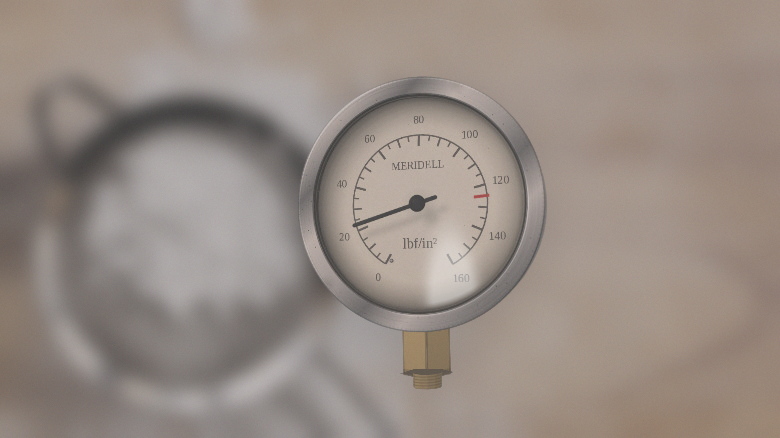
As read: 22.5; psi
